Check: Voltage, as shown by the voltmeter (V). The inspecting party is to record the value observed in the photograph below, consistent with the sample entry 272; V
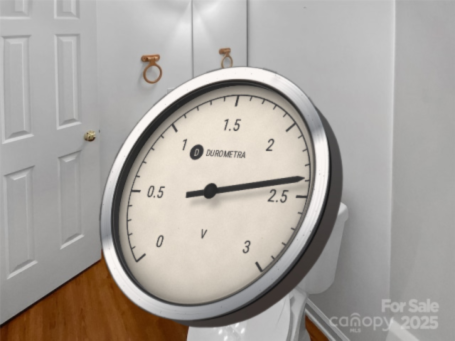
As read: 2.4; V
